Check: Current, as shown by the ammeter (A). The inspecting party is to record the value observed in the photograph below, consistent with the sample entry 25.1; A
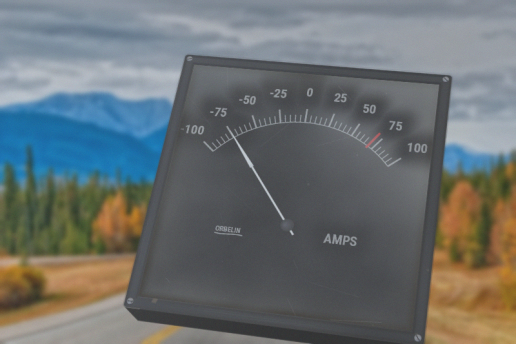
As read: -75; A
